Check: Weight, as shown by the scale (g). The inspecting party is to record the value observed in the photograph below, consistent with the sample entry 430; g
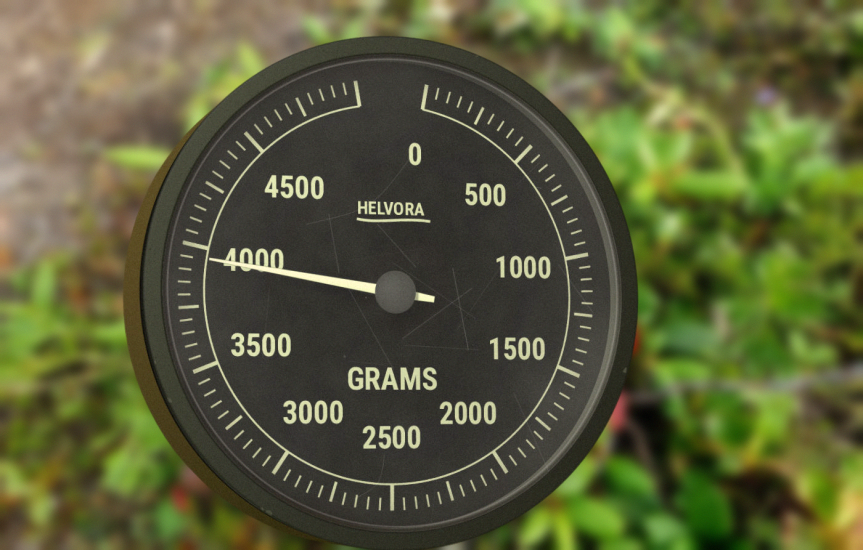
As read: 3950; g
